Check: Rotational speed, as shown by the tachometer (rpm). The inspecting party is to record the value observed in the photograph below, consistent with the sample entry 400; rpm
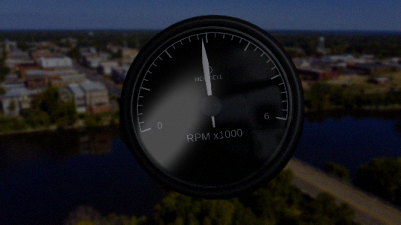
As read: 2900; rpm
